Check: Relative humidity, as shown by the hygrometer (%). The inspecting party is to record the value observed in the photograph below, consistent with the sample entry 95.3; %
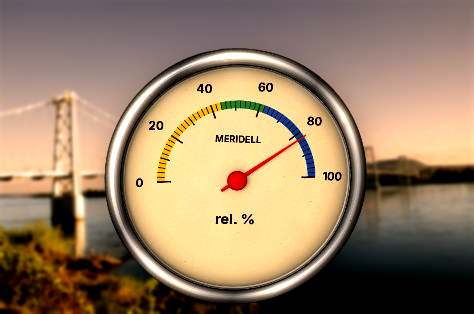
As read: 82; %
